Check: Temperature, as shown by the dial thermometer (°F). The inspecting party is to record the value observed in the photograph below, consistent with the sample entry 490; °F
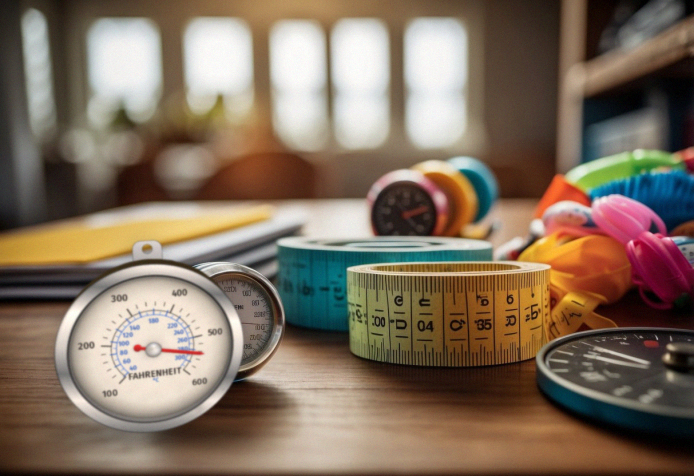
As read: 540; °F
